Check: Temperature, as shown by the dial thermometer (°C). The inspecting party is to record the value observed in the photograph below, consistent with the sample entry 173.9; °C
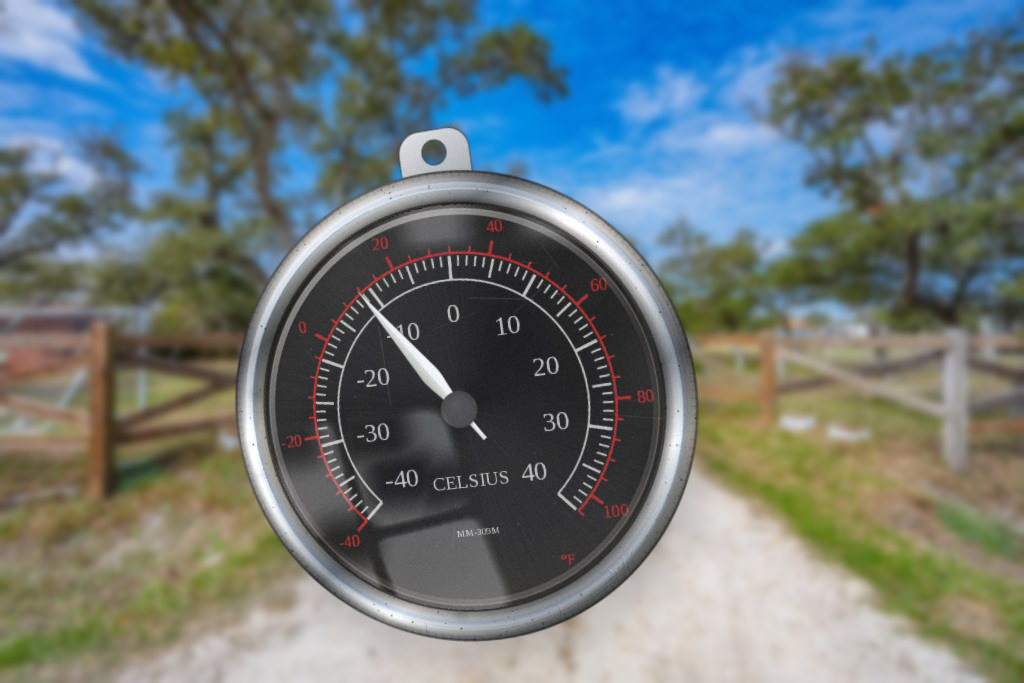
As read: -11; °C
